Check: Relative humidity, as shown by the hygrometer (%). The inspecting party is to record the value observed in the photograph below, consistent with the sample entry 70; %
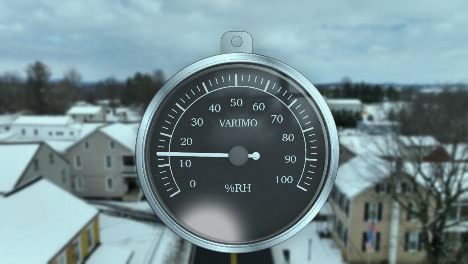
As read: 14; %
